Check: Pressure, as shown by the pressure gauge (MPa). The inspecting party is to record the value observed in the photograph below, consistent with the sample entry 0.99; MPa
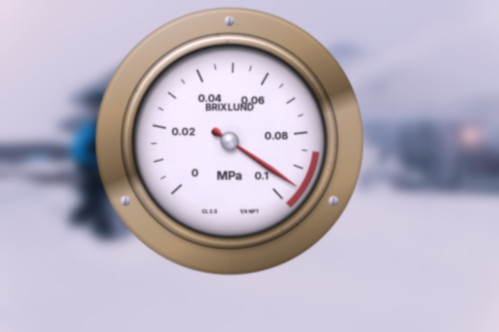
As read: 0.095; MPa
